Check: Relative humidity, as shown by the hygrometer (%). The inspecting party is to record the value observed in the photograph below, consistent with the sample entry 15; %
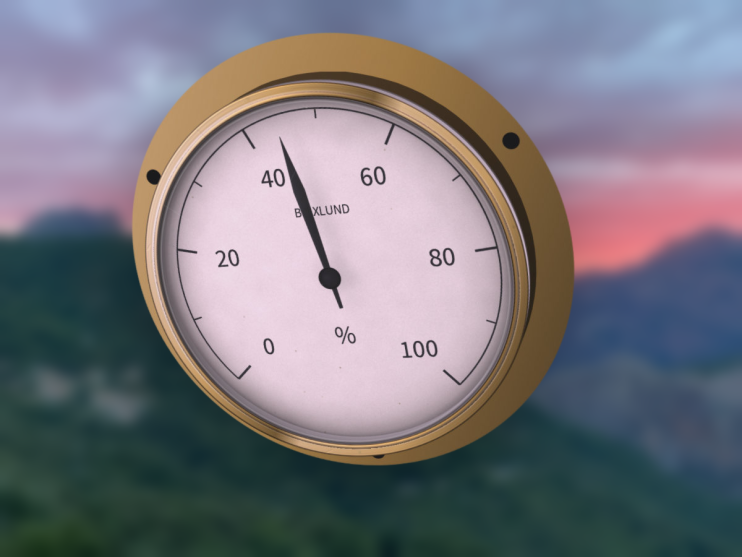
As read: 45; %
